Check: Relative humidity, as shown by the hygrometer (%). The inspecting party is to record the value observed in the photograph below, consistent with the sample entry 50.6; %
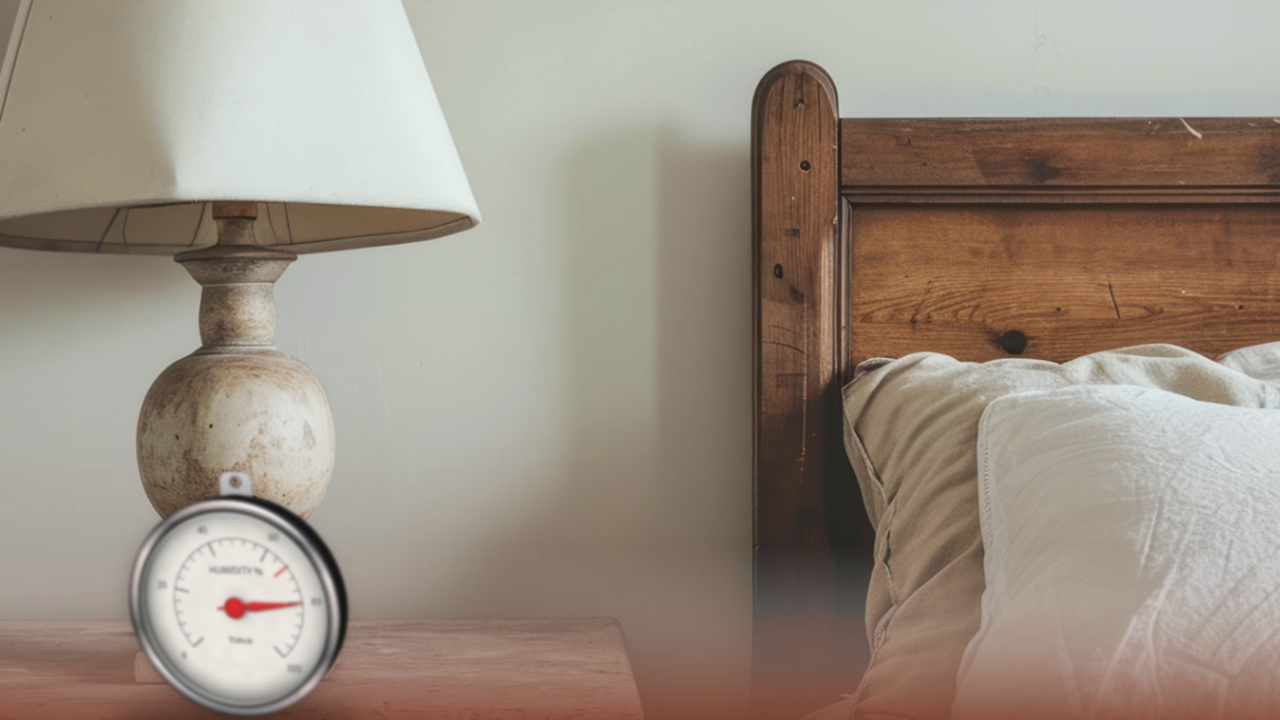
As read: 80; %
